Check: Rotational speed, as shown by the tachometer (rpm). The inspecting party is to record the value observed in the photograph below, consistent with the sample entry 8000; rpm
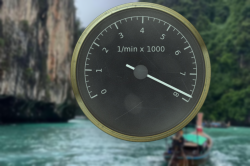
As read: 7800; rpm
